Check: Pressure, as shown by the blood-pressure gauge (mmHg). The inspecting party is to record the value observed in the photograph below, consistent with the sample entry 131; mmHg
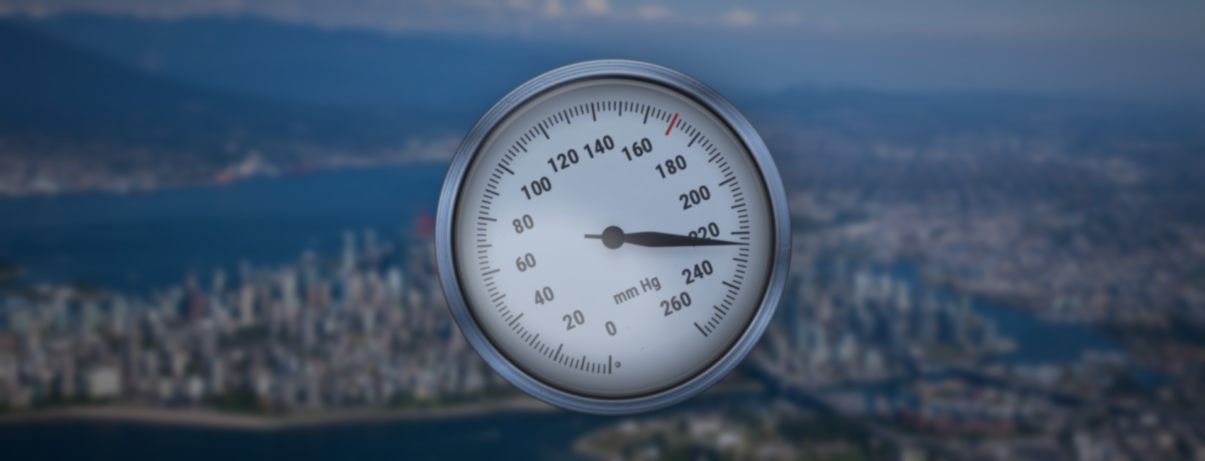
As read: 224; mmHg
